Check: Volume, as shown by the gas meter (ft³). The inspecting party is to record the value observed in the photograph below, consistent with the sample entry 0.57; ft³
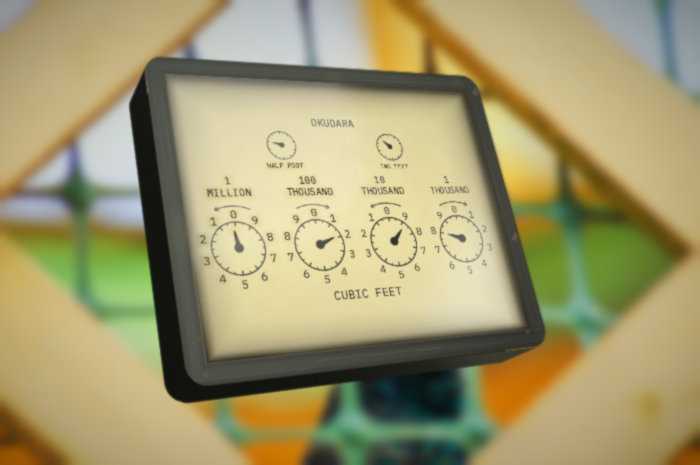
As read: 18800; ft³
